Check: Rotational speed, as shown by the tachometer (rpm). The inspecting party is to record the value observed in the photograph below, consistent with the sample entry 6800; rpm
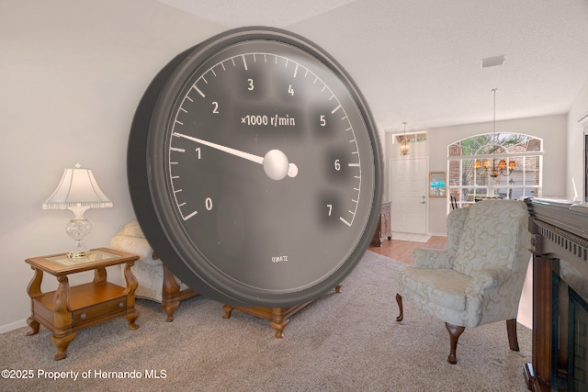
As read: 1200; rpm
